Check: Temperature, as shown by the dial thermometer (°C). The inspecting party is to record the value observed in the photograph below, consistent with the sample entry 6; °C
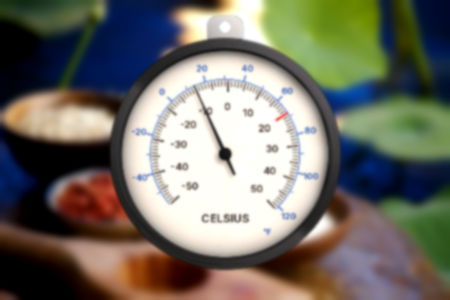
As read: -10; °C
